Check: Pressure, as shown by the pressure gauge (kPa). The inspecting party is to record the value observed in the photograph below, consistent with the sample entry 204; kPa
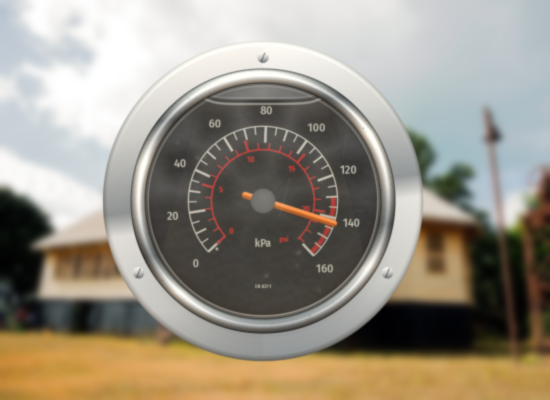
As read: 142.5; kPa
